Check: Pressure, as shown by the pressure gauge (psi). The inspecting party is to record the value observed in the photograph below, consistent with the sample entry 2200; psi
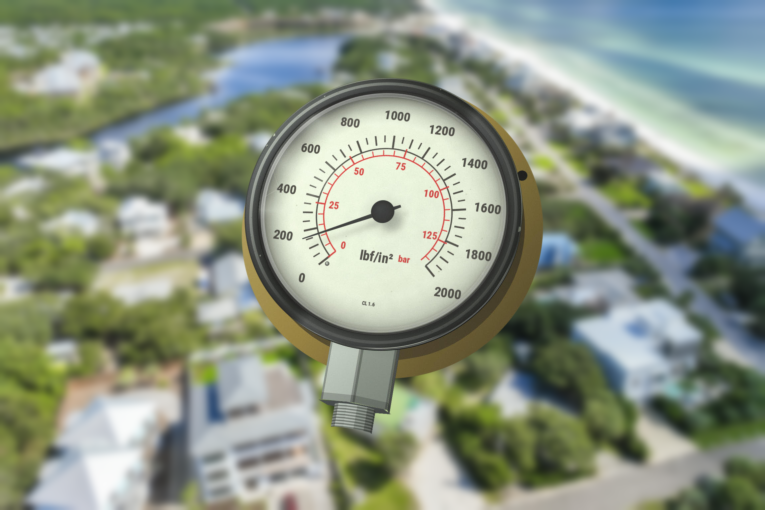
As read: 150; psi
